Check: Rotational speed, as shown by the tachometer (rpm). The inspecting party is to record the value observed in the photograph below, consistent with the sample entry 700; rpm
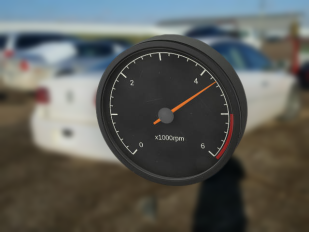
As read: 4300; rpm
